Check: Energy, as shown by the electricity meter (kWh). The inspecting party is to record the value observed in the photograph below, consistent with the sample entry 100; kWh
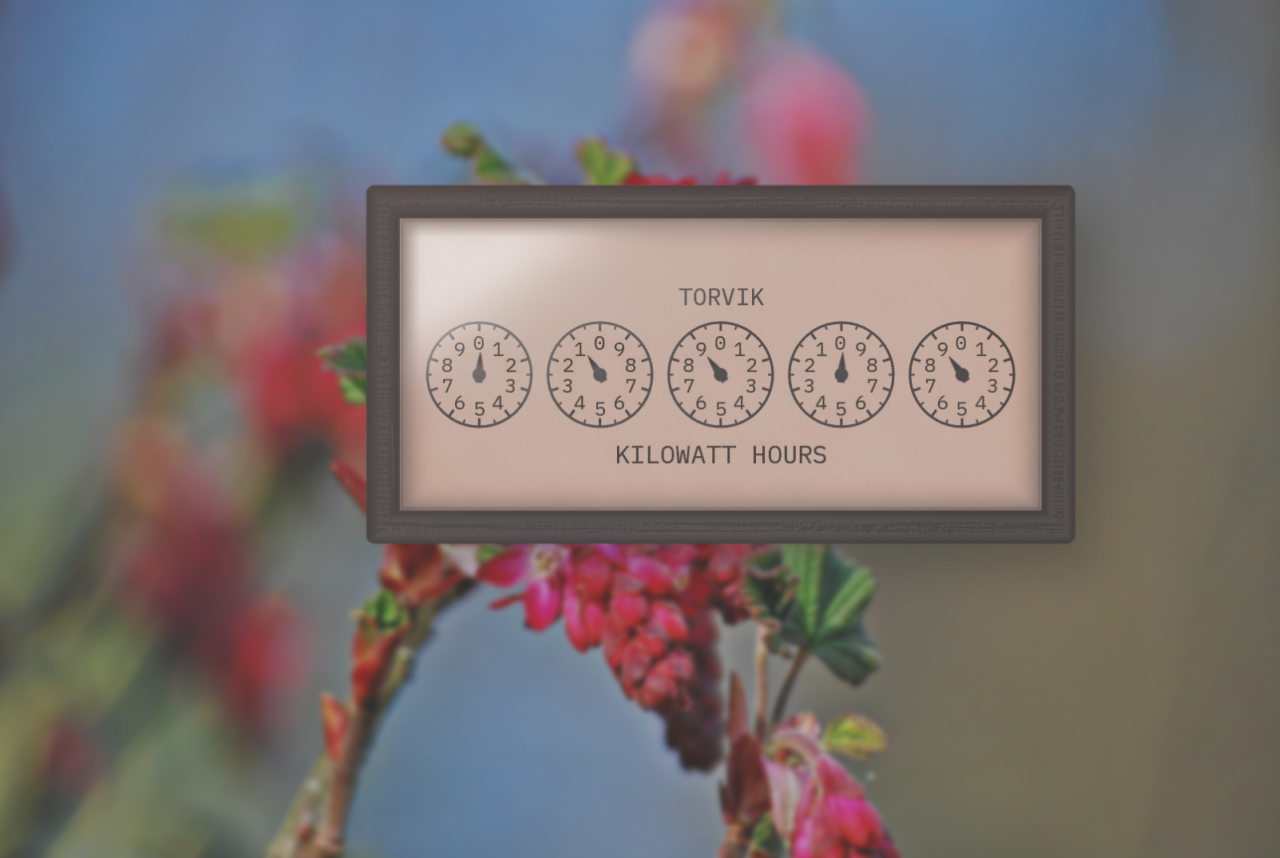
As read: 899; kWh
